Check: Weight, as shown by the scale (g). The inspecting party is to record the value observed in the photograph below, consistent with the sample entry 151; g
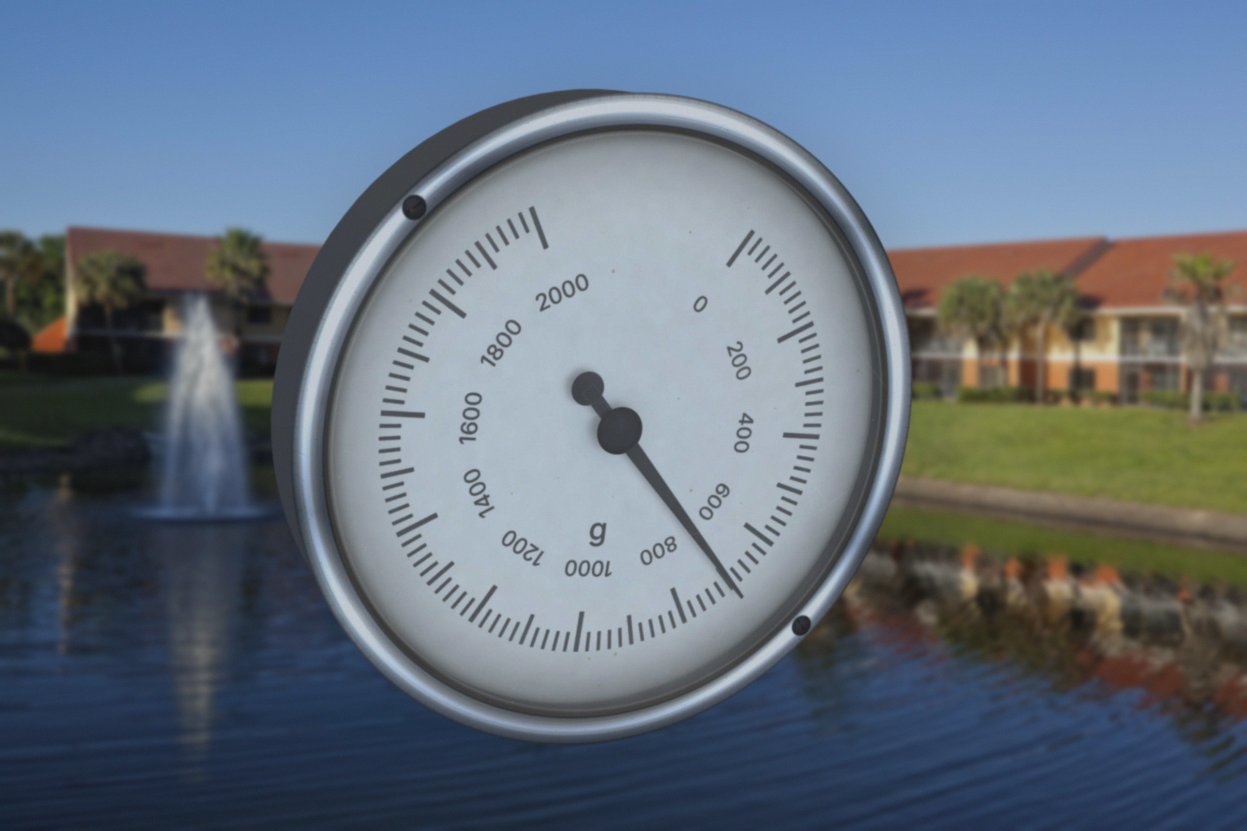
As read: 700; g
